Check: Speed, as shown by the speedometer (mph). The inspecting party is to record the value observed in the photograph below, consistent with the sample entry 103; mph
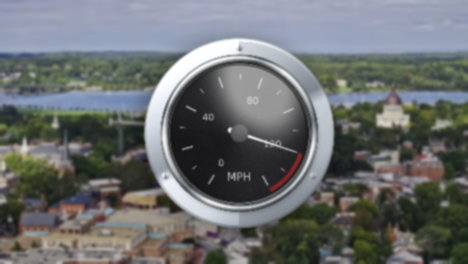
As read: 120; mph
